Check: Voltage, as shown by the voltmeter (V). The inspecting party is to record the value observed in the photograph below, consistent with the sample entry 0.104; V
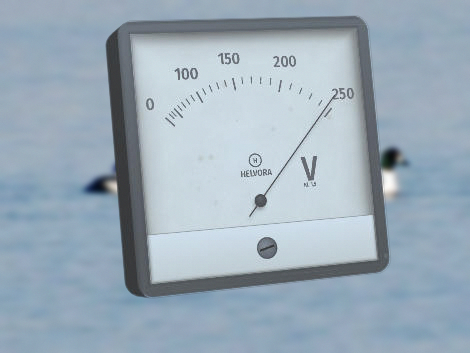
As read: 245; V
